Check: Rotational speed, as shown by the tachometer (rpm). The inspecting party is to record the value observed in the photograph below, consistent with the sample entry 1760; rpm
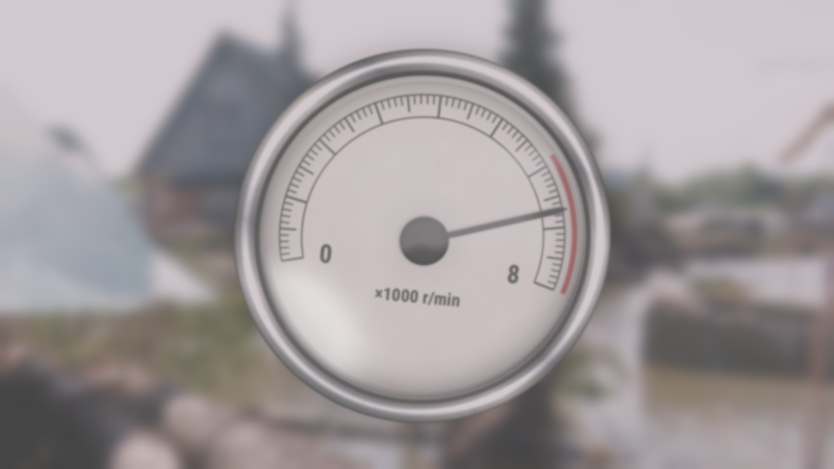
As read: 6700; rpm
